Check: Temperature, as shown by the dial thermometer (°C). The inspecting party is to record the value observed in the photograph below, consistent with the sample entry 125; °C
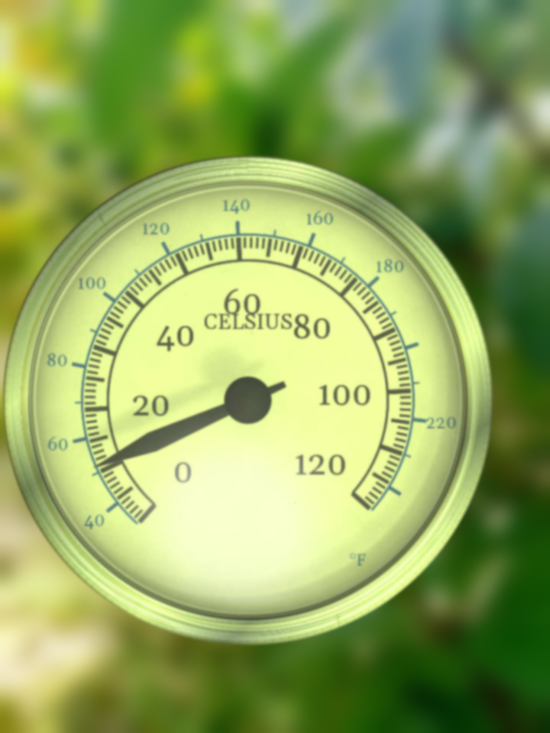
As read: 11; °C
